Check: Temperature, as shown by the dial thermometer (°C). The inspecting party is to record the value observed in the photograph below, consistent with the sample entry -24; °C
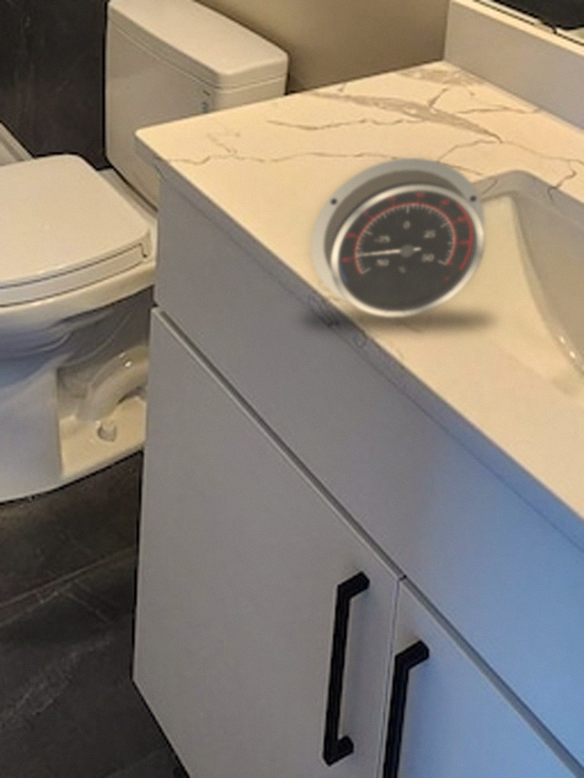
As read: -37.5; °C
